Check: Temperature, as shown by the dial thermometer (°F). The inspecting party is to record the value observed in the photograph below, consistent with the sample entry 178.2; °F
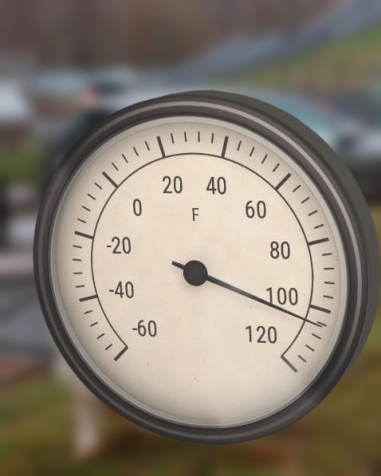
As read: 104; °F
